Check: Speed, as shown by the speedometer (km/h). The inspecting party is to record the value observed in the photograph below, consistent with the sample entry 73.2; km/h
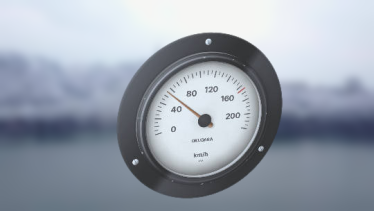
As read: 55; km/h
